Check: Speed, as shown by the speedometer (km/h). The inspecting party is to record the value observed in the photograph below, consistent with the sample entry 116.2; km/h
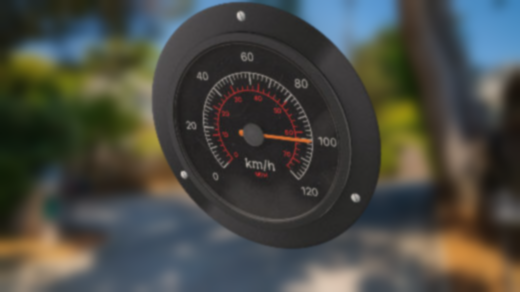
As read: 100; km/h
